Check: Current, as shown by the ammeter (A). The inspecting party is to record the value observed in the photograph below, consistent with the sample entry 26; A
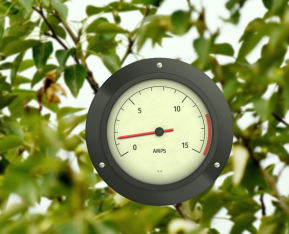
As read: 1.5; A
